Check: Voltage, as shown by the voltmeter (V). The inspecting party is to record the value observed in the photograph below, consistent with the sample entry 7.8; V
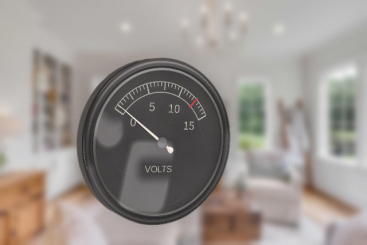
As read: 0.5; V
